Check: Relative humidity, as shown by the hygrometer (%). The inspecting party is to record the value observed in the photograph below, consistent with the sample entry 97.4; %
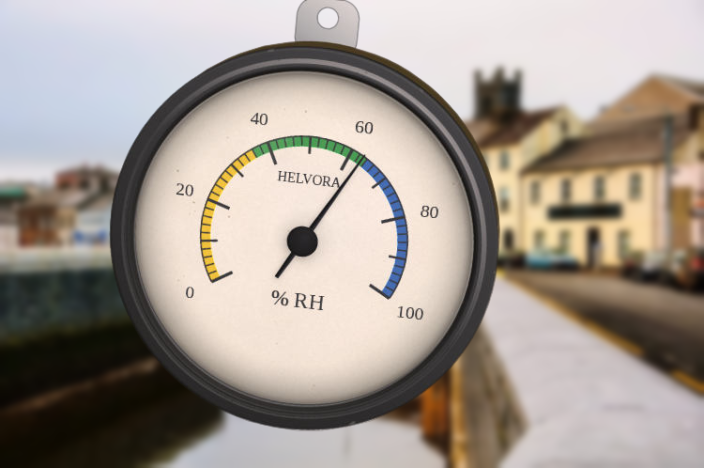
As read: 63; %
